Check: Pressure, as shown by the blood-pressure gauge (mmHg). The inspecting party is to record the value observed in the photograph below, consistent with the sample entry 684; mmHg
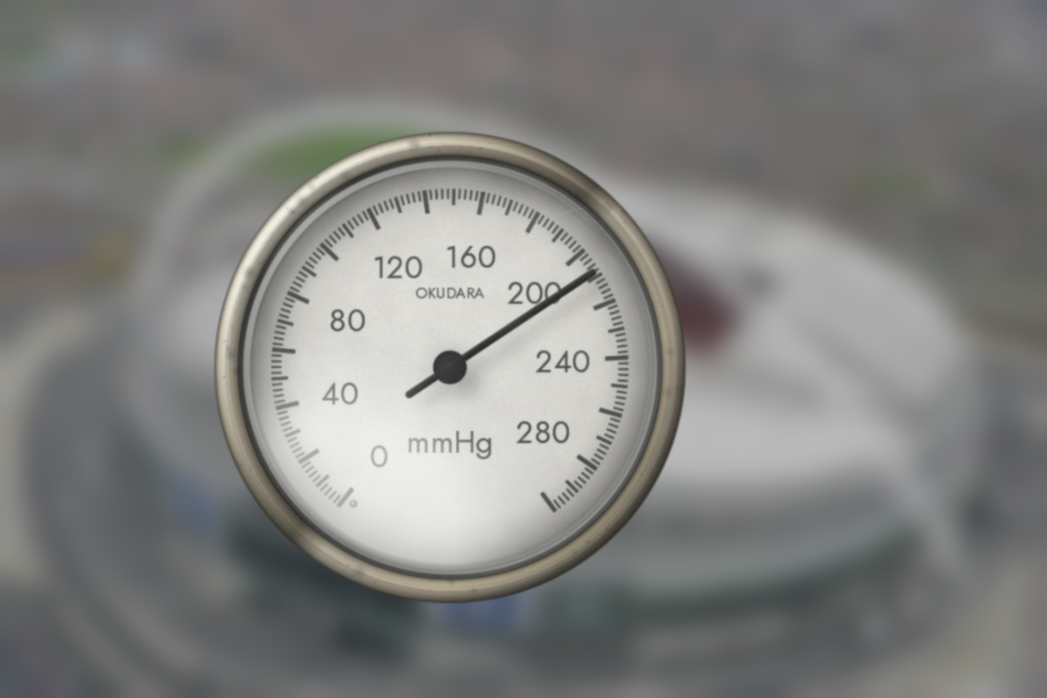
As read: 208; mmHg
